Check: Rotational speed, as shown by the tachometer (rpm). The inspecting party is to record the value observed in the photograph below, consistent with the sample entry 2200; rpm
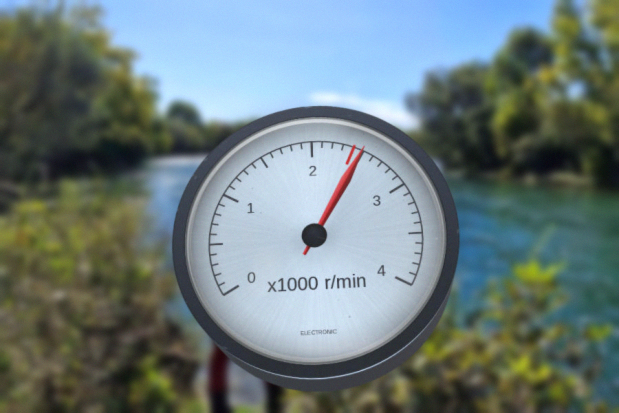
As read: 2500; rpm
